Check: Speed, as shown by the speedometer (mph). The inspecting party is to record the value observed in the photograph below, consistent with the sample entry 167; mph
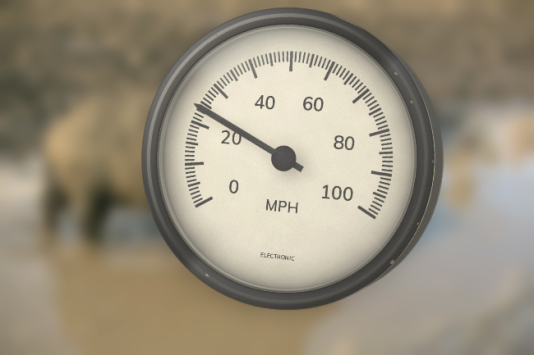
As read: 24; mph
